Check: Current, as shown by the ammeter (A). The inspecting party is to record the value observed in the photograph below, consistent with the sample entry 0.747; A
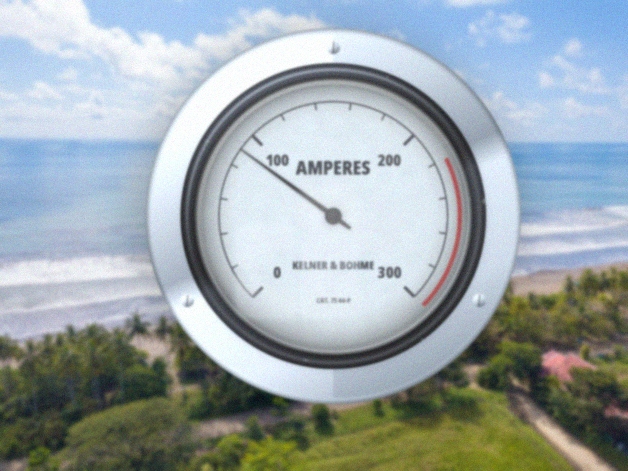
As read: 90; A
